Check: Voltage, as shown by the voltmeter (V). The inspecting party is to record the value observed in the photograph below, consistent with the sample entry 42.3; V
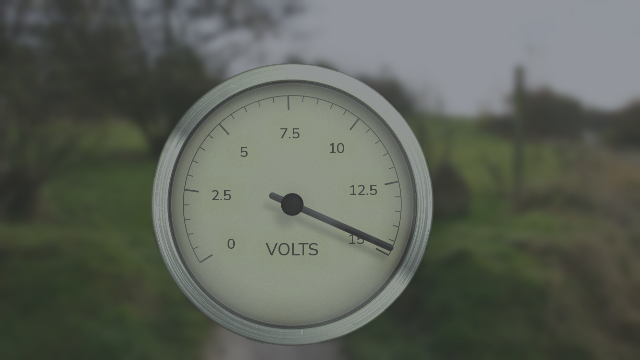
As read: 14.75; V
